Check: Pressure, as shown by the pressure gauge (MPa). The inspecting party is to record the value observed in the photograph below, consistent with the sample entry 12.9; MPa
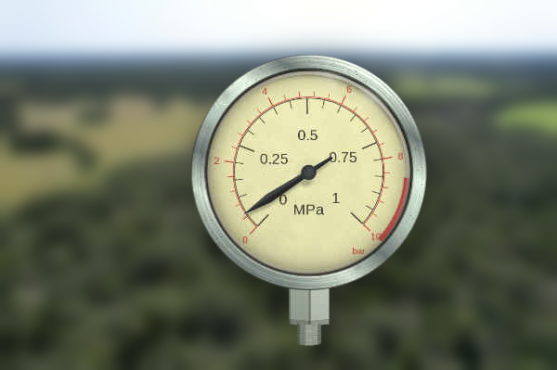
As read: 0.05; MPa
